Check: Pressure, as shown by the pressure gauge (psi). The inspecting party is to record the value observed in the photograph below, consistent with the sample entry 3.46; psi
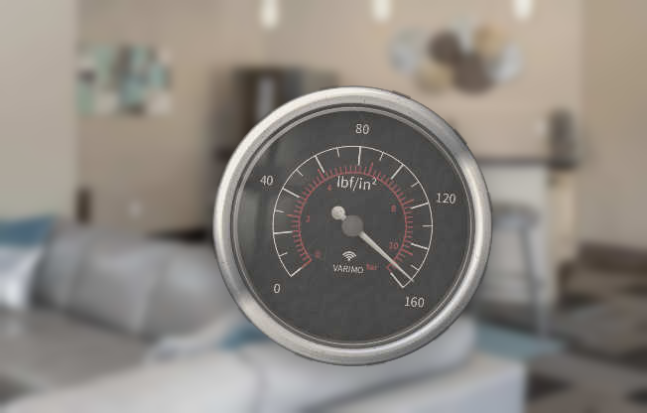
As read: 155; psi
